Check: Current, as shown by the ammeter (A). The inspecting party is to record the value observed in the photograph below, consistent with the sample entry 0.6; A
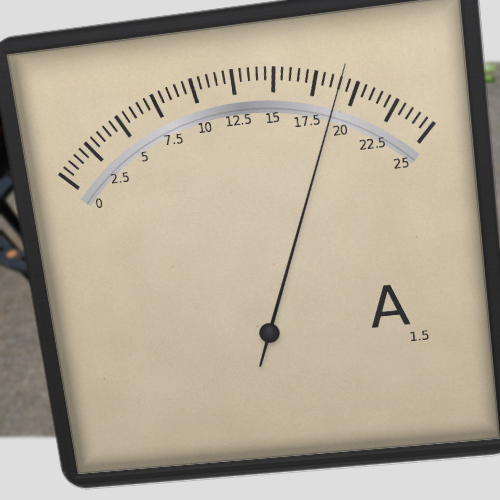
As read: 19; A
